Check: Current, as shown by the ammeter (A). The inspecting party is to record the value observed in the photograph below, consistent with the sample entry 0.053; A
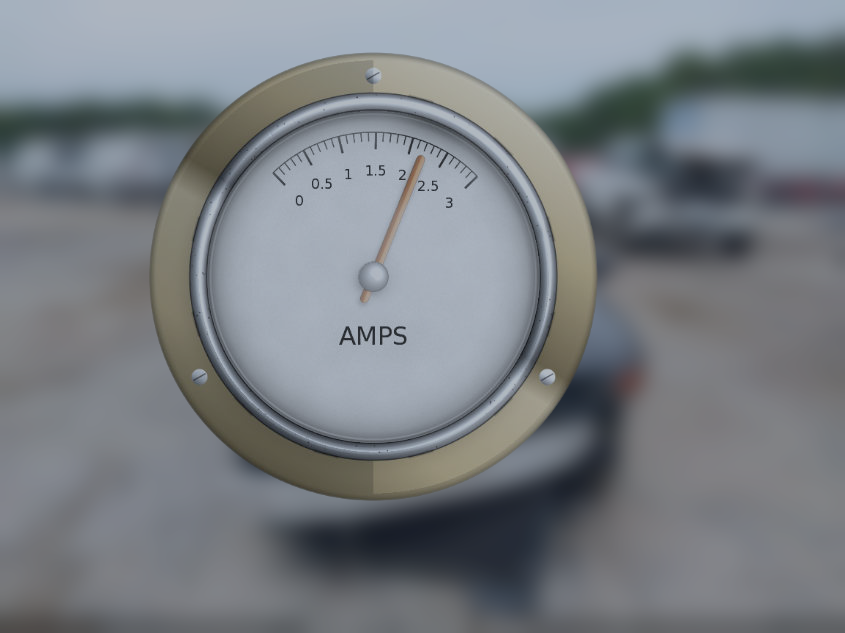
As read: 2.2; A
